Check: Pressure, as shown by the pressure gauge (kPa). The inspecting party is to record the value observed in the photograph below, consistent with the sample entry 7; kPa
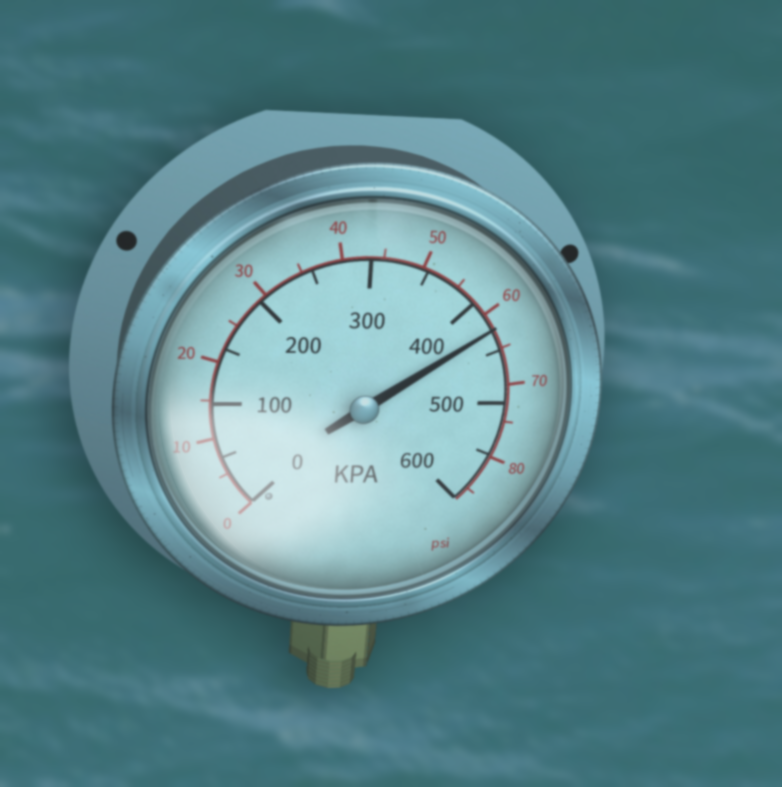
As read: 425; kPa
